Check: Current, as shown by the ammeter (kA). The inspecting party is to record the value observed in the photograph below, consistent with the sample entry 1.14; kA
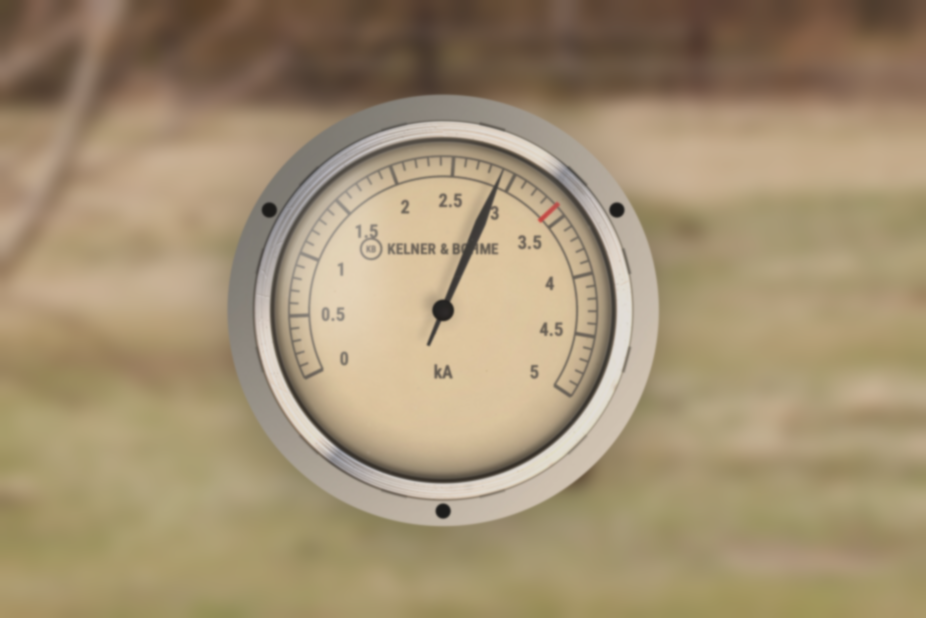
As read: 2.9; kA
